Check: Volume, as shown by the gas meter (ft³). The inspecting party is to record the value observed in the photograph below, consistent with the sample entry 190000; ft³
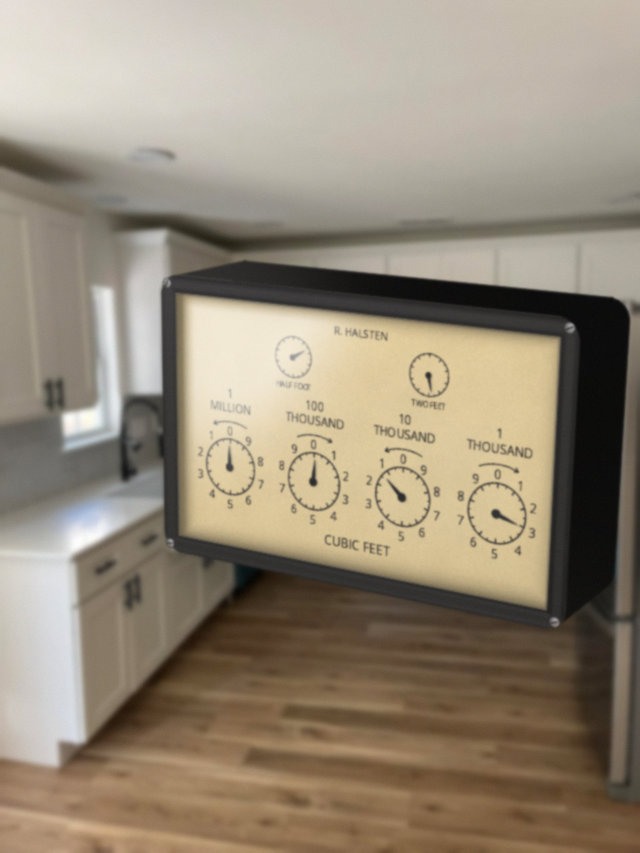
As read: 1300; ft³
